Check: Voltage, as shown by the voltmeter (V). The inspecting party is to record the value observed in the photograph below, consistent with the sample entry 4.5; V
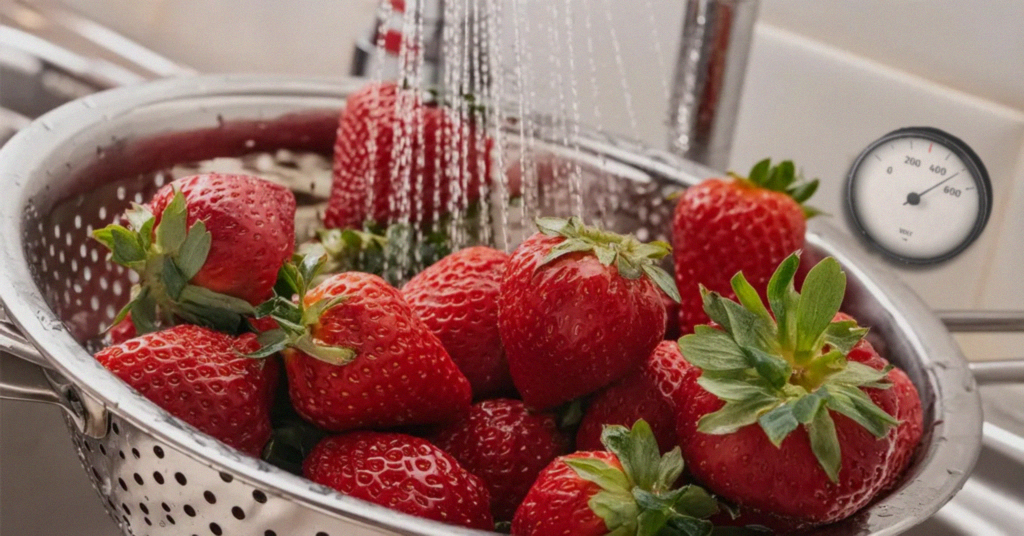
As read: 500; V
